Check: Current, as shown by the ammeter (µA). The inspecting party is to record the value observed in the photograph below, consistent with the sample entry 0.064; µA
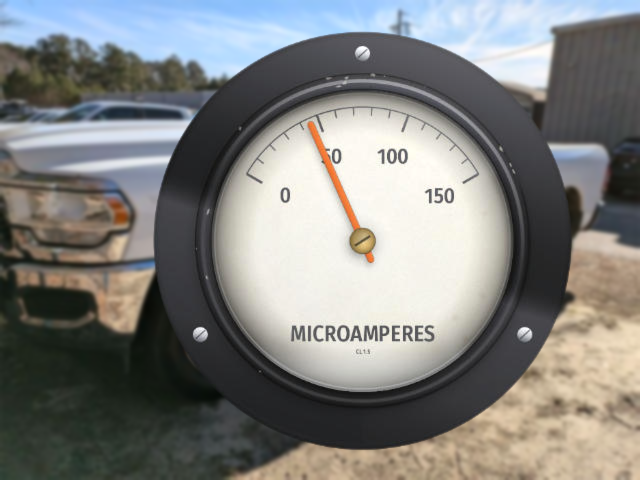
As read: 45; µA
